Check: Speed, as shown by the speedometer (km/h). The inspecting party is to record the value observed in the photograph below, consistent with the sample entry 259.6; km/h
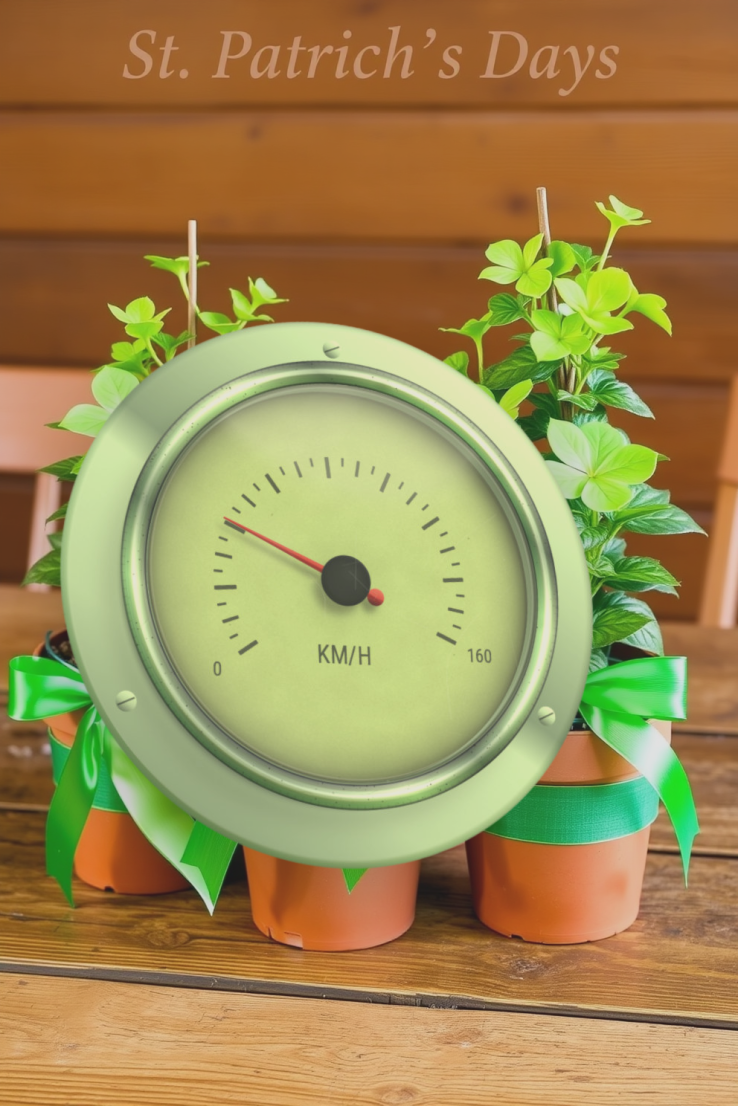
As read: 40; km/h
